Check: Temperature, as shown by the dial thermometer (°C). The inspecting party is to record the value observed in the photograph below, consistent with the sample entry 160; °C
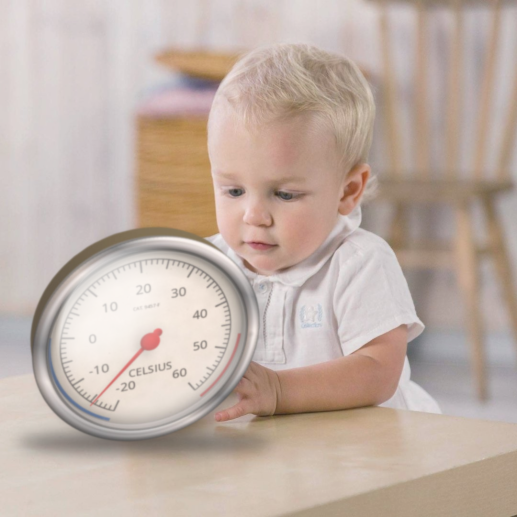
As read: -15; °C
